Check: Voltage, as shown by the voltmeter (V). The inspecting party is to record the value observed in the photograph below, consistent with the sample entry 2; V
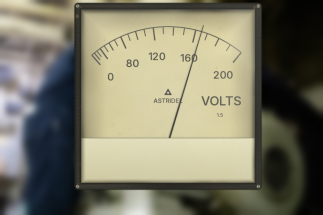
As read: 165; V
